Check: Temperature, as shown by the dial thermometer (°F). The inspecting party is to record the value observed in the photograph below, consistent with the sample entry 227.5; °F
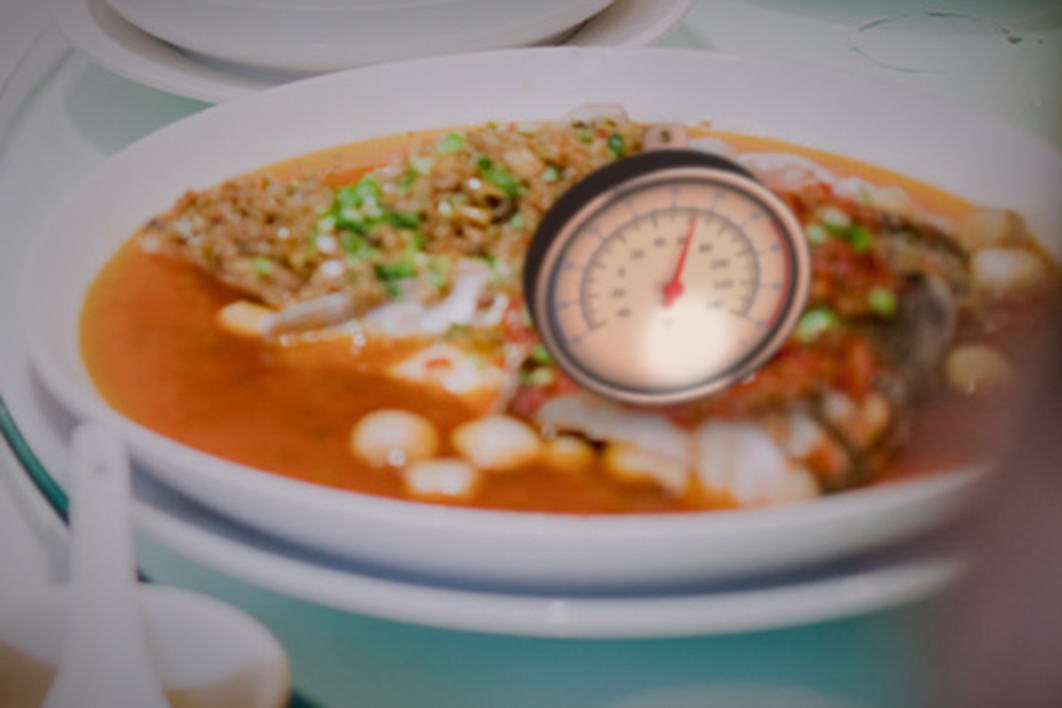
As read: 60; °F
